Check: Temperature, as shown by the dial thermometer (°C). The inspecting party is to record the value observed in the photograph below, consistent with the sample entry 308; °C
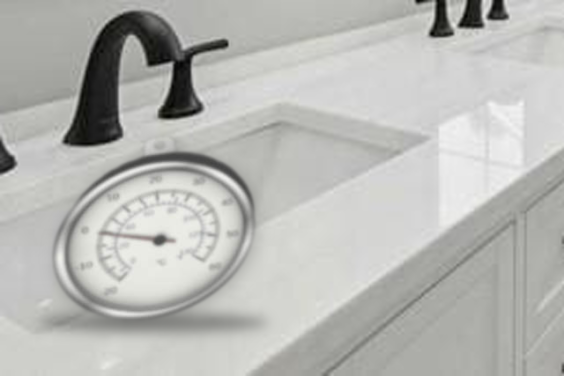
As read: 0; °C
